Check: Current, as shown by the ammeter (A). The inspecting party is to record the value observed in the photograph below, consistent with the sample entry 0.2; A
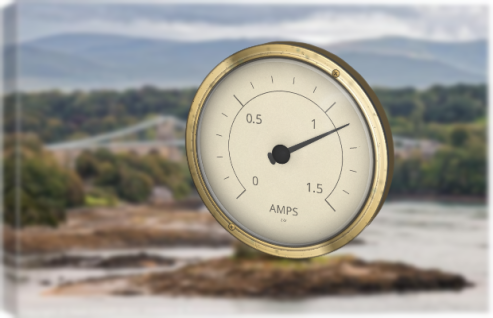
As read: 1.1; A
